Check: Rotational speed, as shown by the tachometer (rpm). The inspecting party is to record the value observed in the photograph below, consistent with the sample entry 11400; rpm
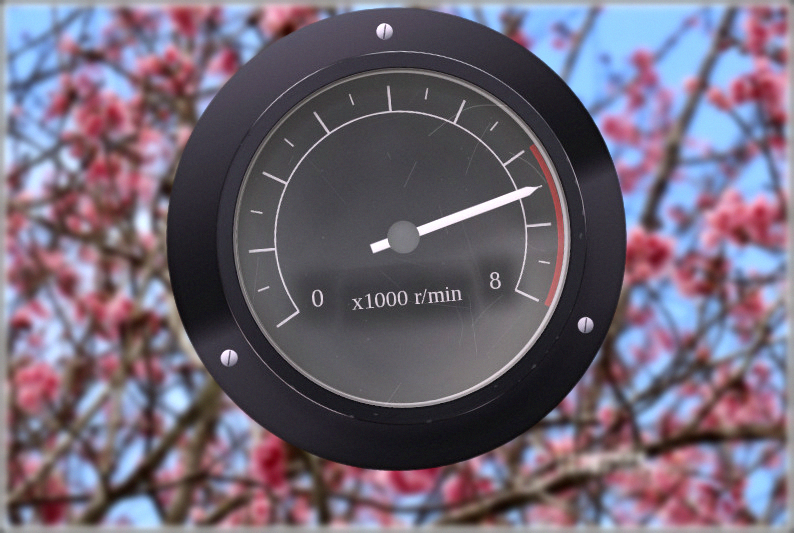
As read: 6500; rpm
